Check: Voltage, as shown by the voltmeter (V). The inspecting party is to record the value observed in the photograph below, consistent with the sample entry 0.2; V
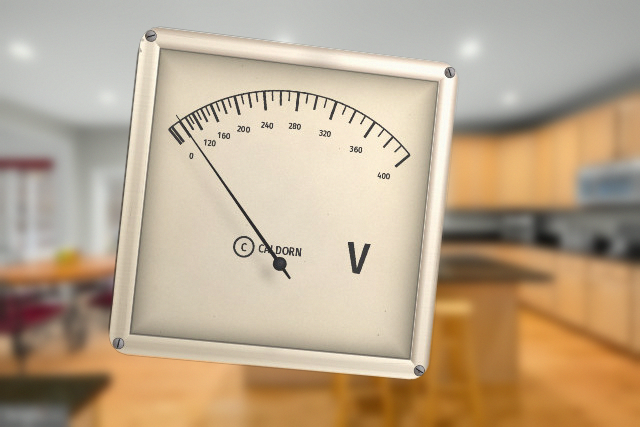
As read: 80; V
